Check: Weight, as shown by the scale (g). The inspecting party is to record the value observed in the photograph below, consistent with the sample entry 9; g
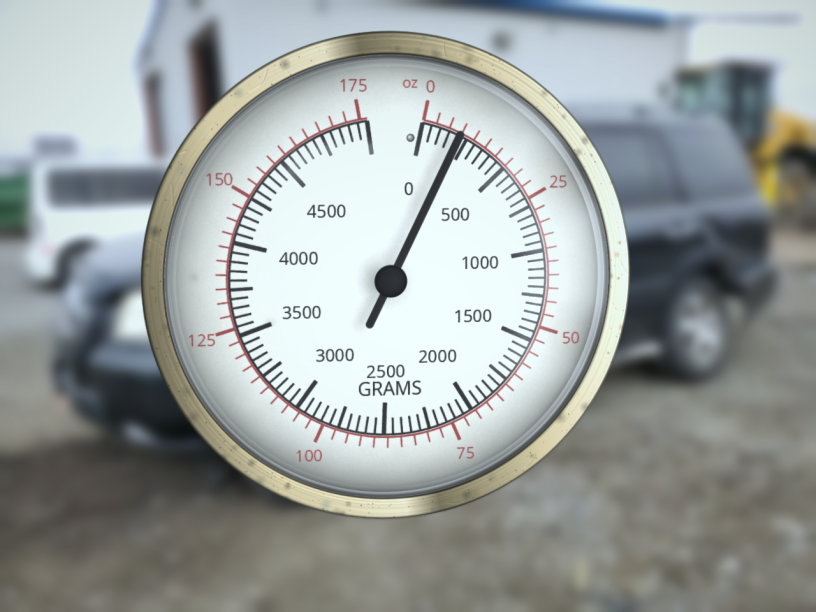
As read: 200; g
